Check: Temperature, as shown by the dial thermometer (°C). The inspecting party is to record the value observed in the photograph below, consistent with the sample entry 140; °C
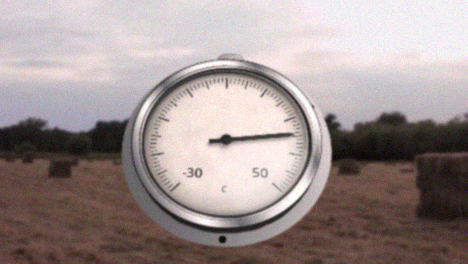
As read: 35; °C
